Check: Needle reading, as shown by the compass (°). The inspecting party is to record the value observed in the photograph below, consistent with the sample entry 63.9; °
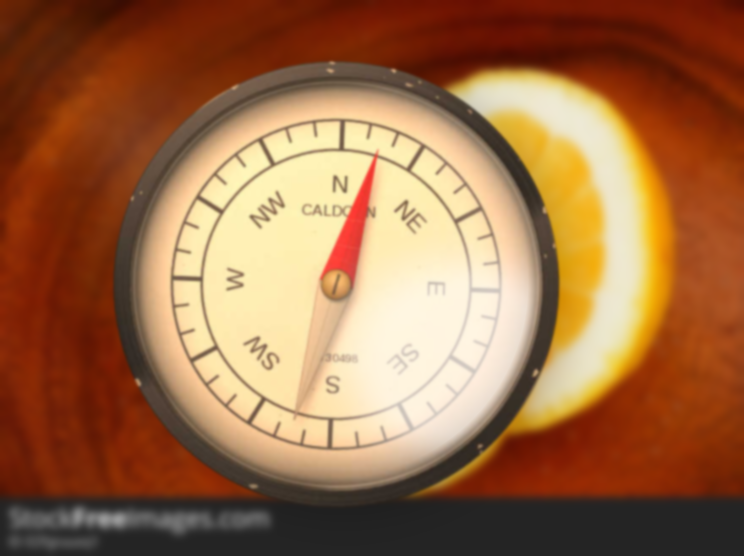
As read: 15; °
